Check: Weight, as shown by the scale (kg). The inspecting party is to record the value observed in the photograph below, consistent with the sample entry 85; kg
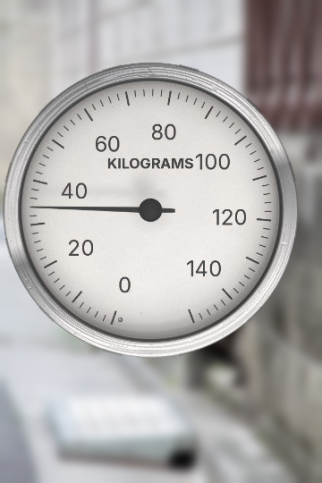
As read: 34; kg
